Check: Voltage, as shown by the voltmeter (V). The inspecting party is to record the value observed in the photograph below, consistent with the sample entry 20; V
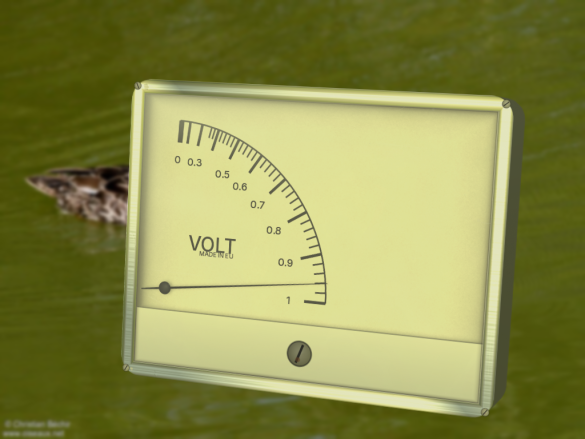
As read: 0.96; V
